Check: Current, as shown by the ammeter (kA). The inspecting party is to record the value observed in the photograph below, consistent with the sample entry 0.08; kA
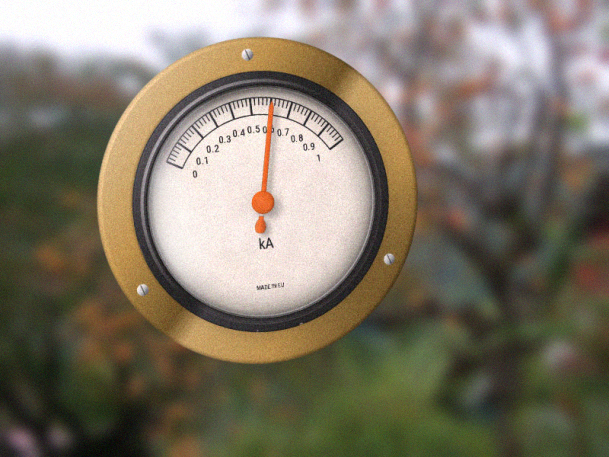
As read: 0.6; kA
